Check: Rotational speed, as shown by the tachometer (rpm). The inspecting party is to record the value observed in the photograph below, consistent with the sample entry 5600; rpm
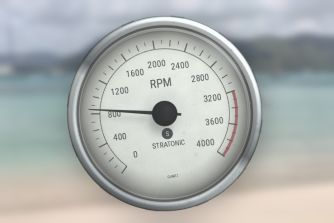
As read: 850; rpm
